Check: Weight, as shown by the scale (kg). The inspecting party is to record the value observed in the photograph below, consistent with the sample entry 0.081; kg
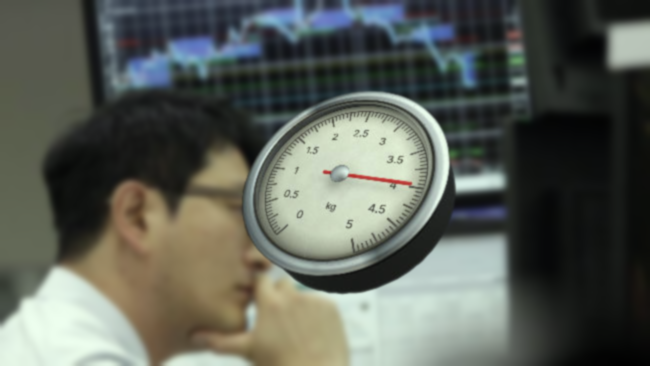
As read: 4; kg
